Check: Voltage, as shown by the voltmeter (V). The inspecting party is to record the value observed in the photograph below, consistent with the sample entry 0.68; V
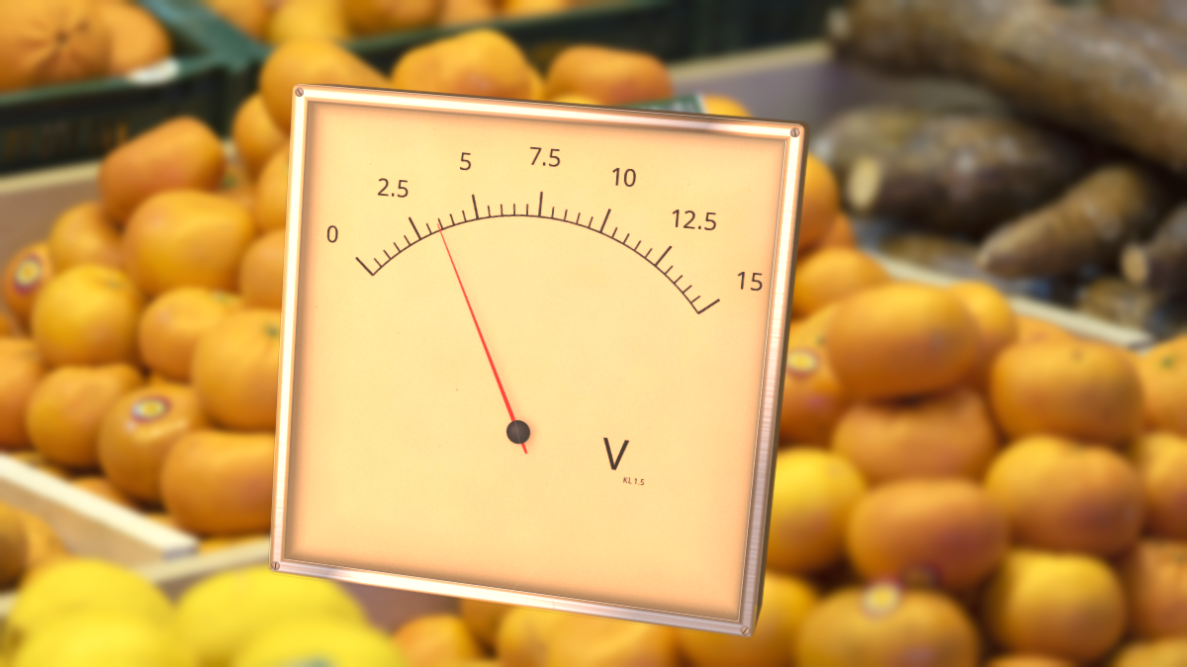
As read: 3.5; V
